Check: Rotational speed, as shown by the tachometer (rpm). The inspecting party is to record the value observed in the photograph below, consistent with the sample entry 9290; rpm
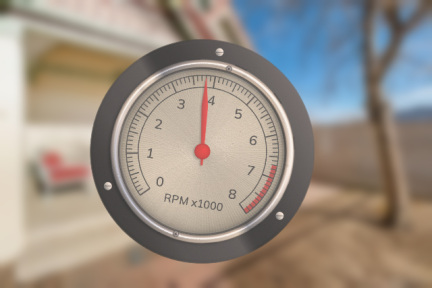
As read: 3800; rpm
